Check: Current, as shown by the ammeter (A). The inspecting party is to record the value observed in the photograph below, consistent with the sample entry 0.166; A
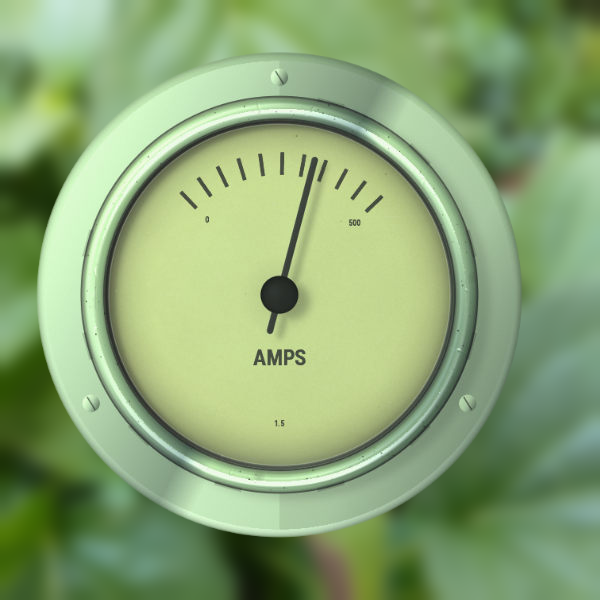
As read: 325; A
